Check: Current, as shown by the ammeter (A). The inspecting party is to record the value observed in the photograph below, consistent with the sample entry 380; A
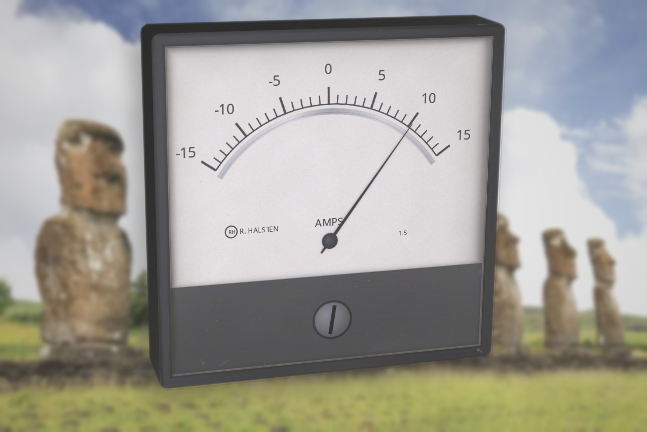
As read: 10; A
